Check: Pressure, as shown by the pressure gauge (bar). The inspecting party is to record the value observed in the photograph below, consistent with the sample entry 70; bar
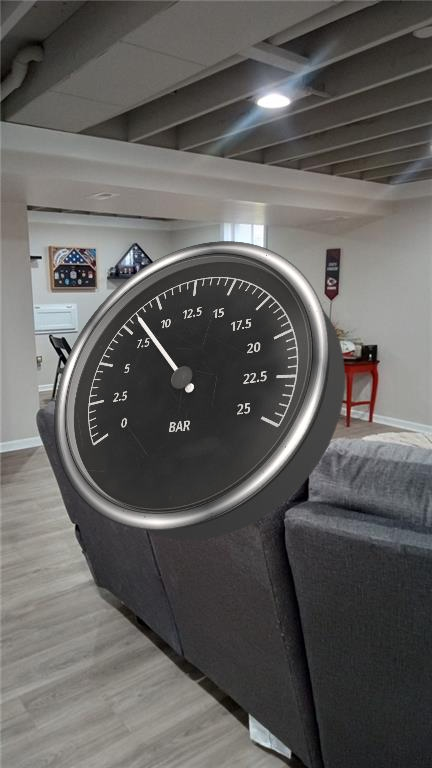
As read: 8.5; bar
